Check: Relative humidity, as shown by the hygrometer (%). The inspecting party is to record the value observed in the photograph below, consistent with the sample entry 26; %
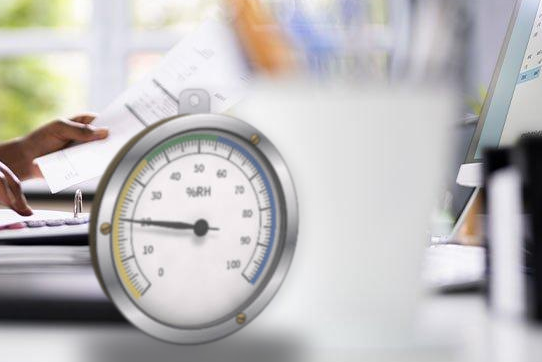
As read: 20; %
